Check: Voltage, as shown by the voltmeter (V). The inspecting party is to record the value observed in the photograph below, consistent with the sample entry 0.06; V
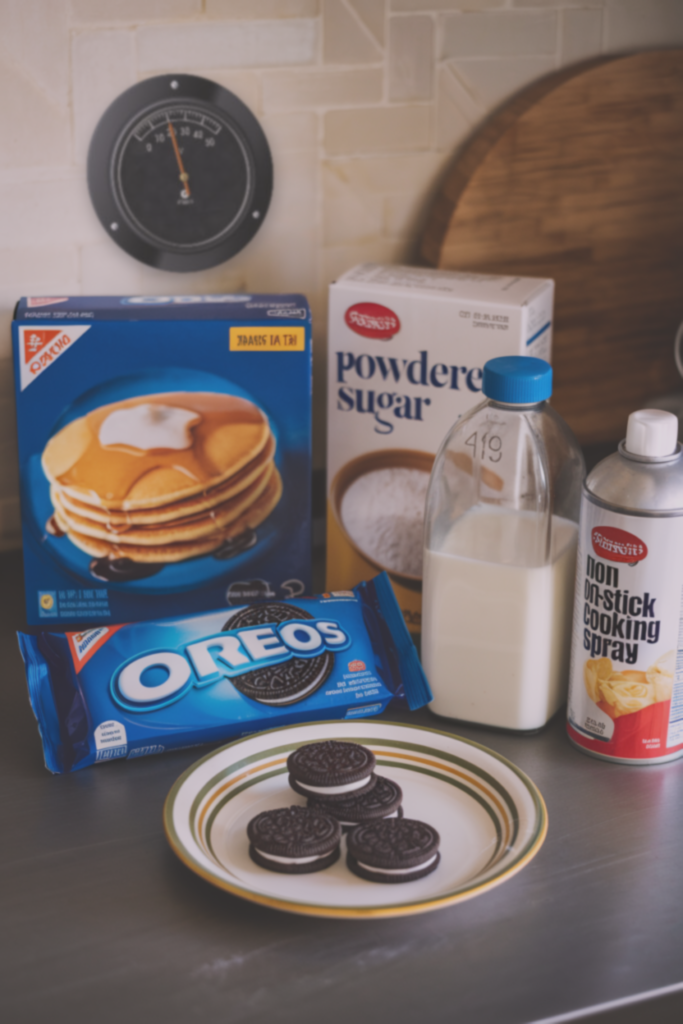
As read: 20; V
